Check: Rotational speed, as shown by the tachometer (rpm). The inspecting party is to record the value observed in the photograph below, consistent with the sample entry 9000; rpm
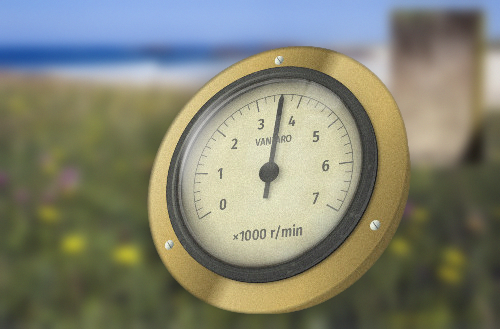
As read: 3600; rpm
